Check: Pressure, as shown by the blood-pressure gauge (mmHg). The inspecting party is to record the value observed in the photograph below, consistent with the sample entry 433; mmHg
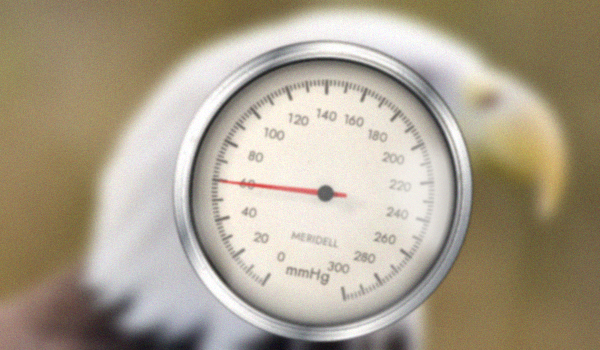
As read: 60; mmHg
